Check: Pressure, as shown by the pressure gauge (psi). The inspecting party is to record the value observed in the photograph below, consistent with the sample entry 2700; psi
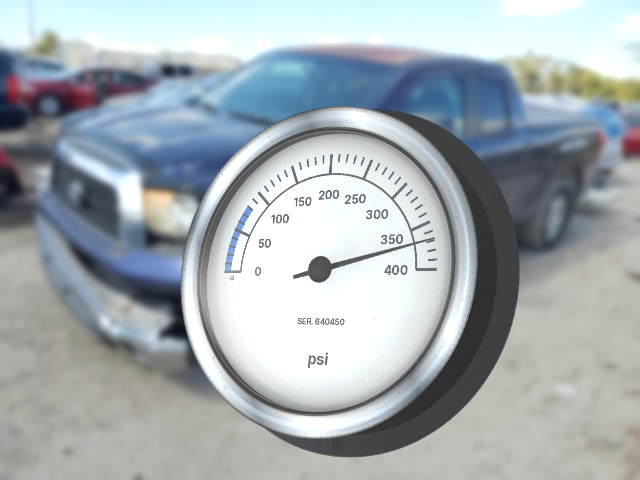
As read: 370; psi
